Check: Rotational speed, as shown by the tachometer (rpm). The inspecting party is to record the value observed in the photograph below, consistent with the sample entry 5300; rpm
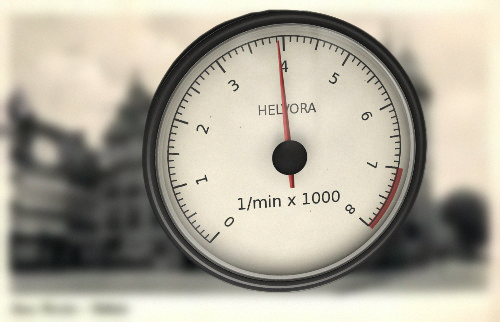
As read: 3900; rpm
